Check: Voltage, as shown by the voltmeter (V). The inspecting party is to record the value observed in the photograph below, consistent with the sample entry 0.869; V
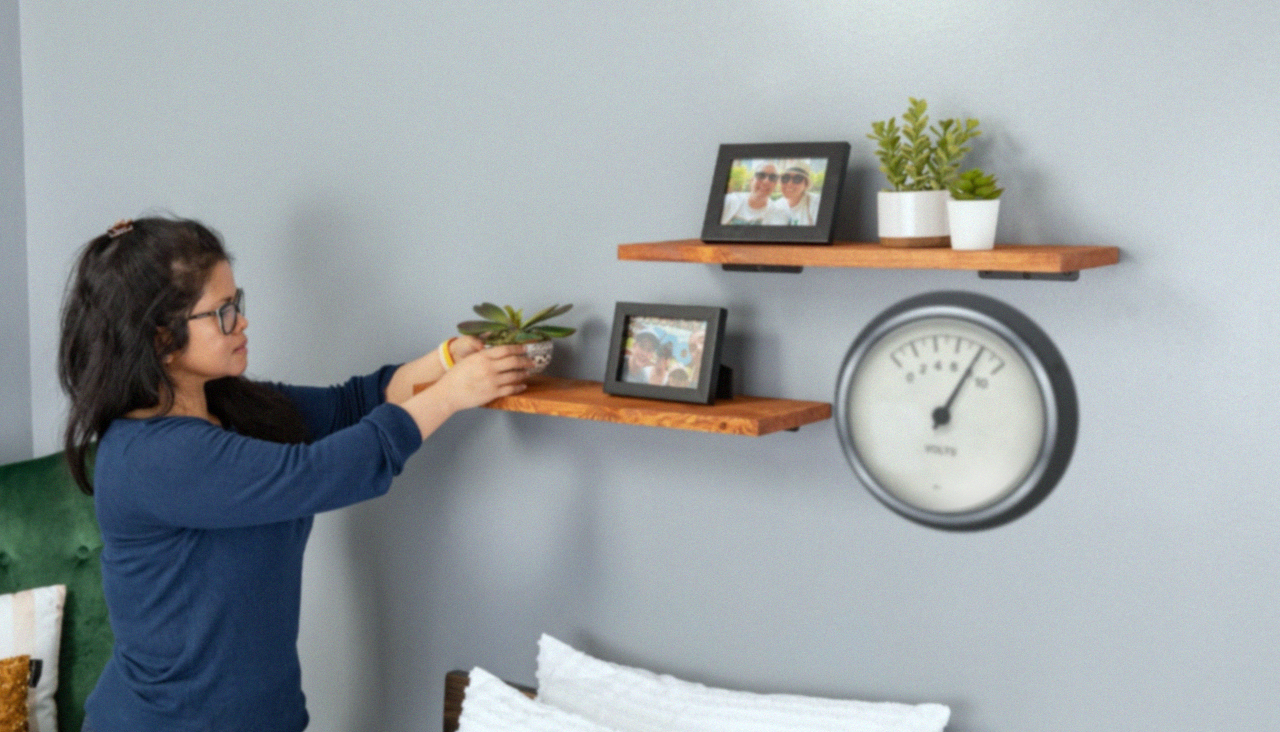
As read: 8; V
